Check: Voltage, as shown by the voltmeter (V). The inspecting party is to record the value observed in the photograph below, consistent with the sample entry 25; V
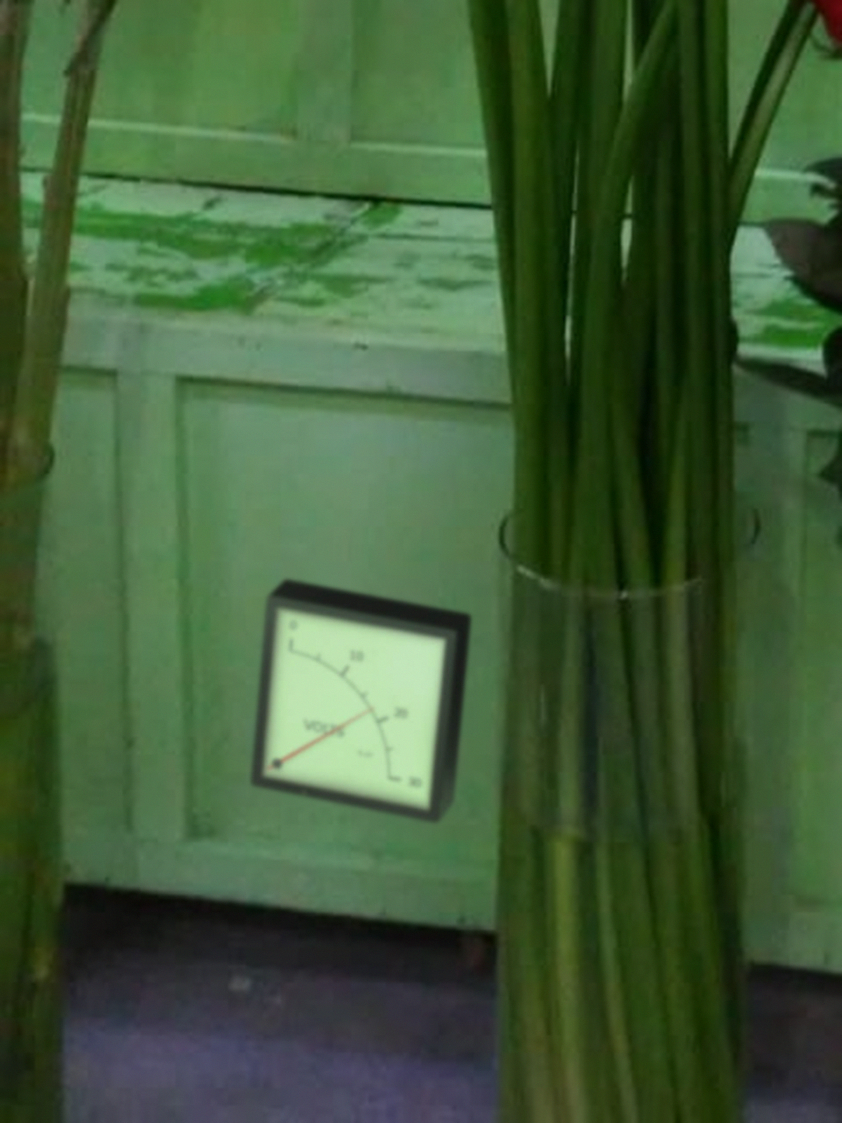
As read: 17.5; V
